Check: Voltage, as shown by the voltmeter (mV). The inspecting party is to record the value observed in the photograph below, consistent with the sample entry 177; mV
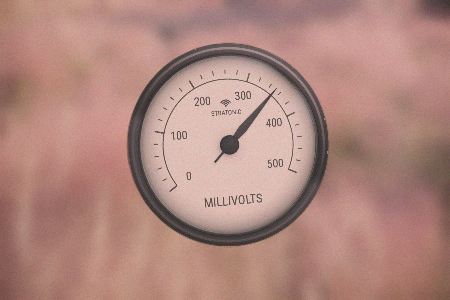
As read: 350; mV
